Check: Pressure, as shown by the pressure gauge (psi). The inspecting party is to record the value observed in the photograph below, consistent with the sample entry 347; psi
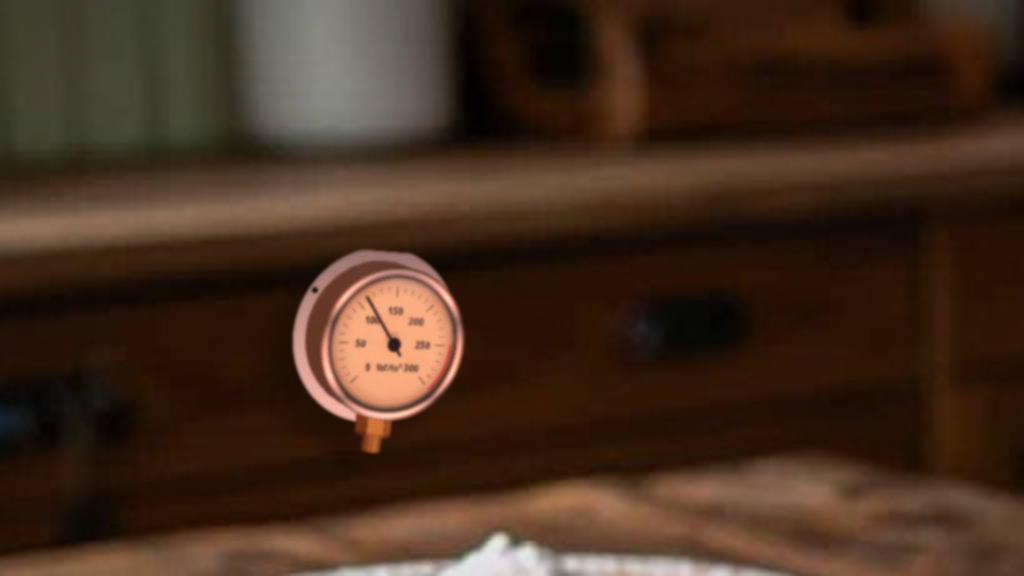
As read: 110; psi
